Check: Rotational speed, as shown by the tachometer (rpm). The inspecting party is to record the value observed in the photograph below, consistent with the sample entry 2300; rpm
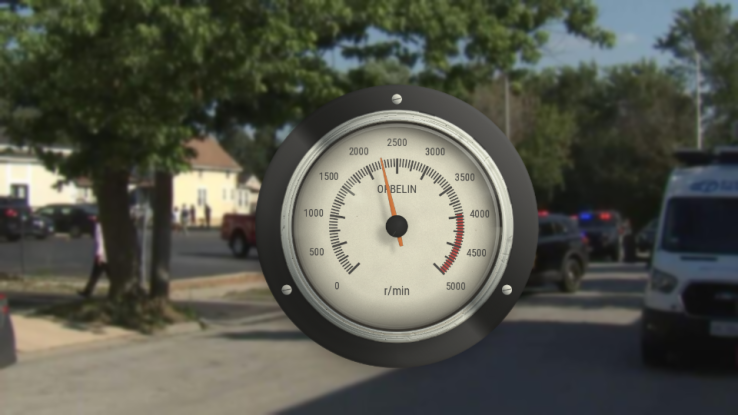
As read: 2250; rpm
